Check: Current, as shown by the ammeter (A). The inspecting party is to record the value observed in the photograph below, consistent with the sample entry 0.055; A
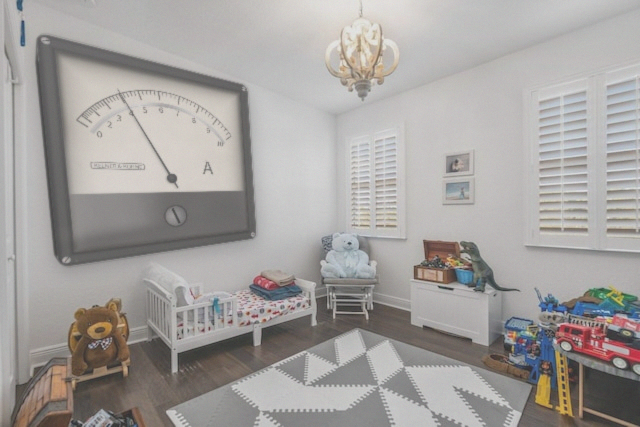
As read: 4; A
